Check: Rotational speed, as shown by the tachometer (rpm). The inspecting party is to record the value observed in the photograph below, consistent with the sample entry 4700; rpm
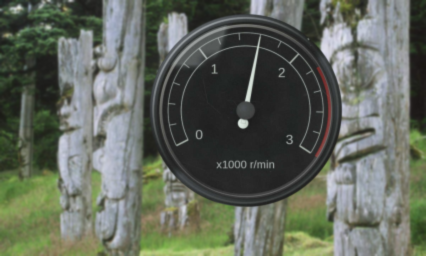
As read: 1600; rpm
